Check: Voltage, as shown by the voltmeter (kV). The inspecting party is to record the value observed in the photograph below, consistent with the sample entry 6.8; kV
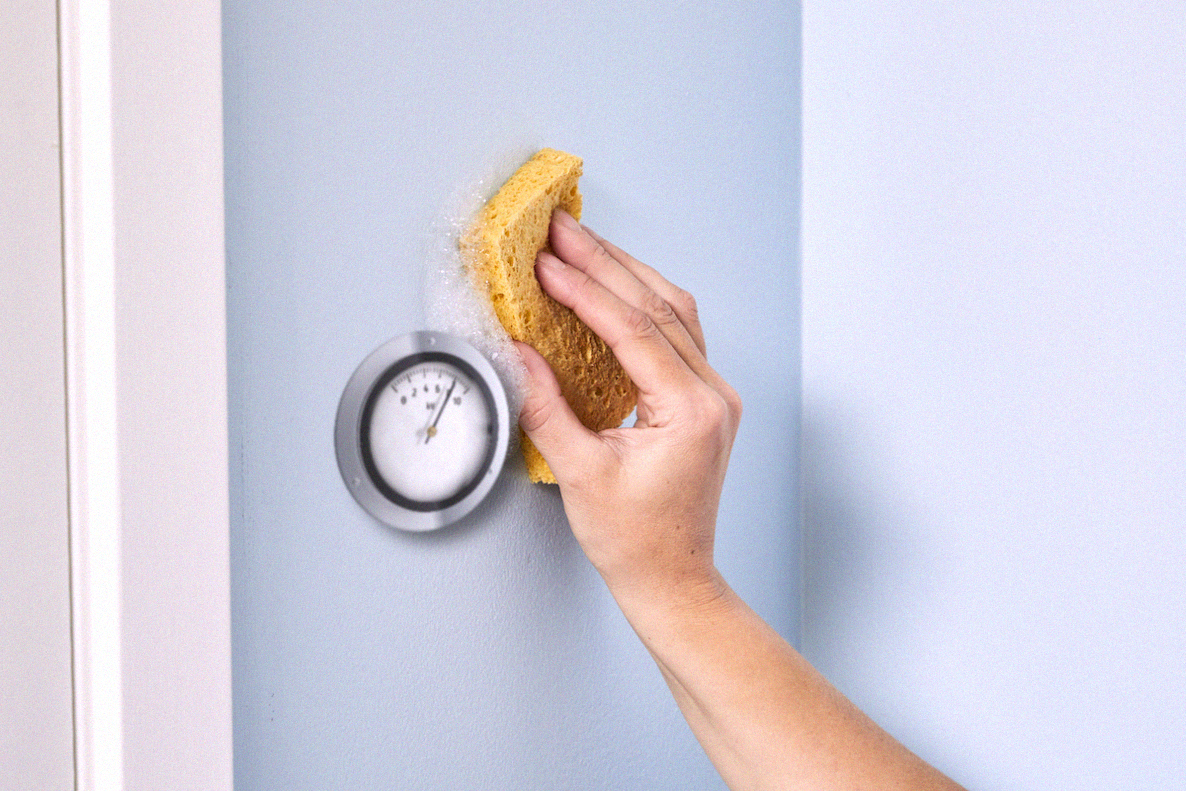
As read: 8; kV
